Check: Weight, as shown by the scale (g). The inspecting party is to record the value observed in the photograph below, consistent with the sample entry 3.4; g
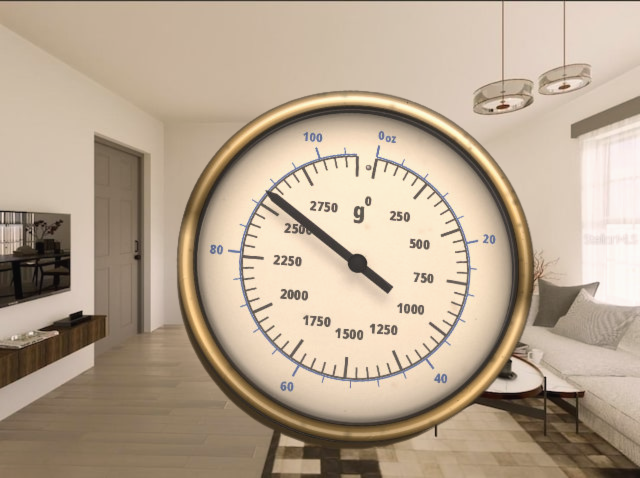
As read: 2550; g
